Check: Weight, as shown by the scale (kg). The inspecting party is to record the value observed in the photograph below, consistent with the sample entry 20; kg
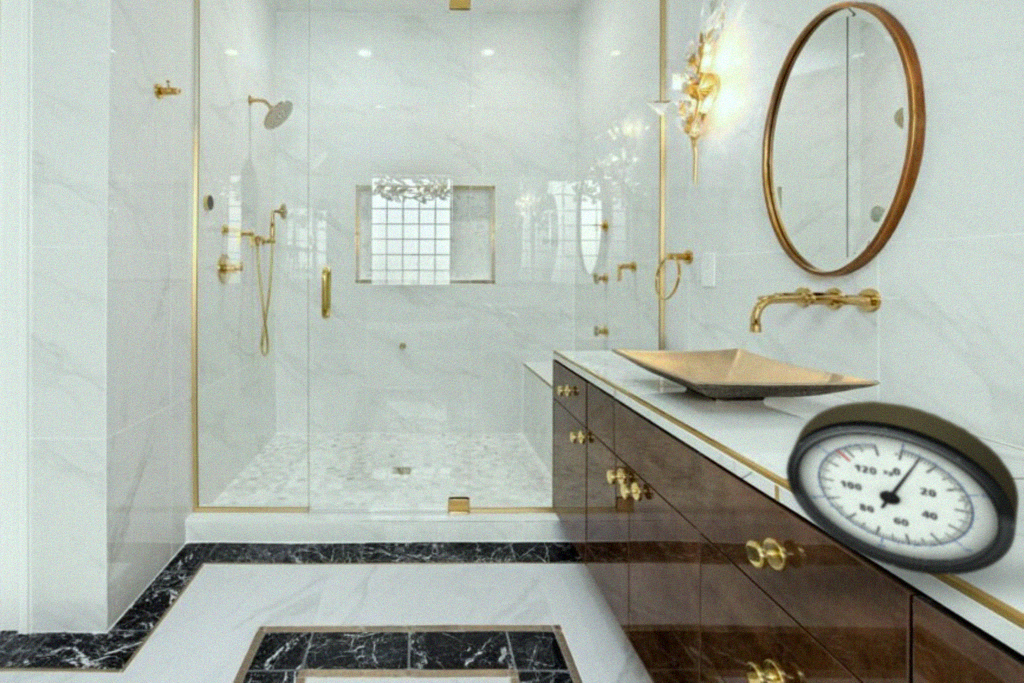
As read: 5; kg
